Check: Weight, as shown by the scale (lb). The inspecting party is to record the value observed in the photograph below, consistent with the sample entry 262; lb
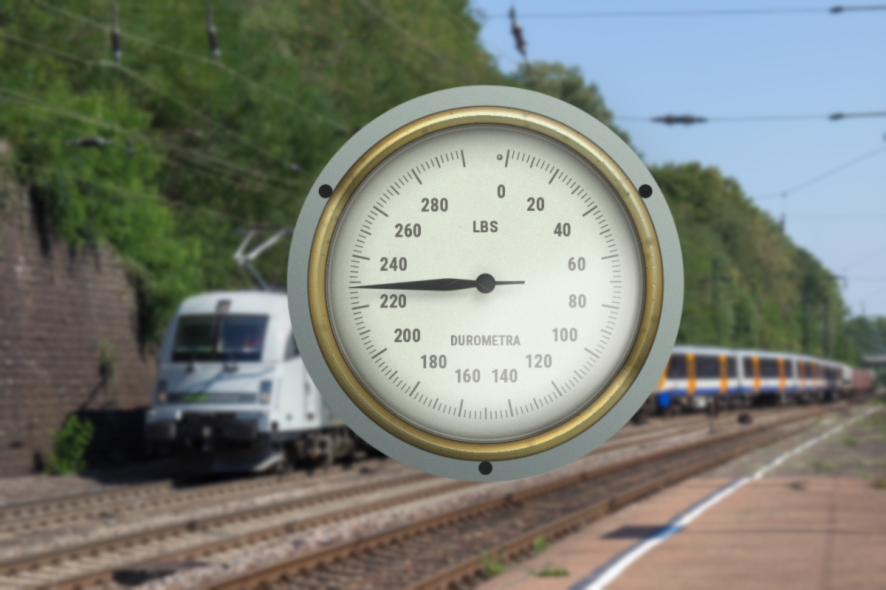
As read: 228; lb
